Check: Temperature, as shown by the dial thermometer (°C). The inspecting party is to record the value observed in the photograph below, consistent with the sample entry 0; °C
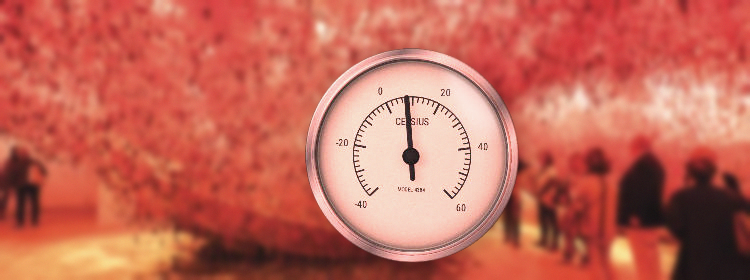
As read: 8; °C
